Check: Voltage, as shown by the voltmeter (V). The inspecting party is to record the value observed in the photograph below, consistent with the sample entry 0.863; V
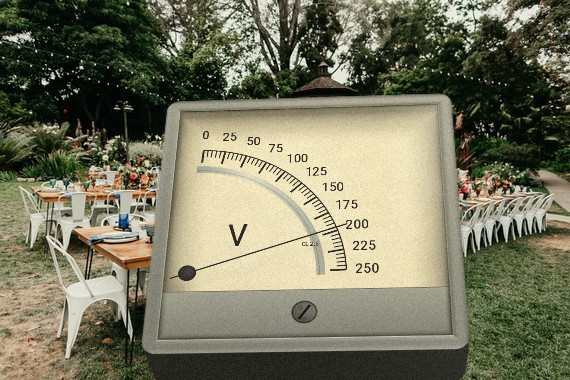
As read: 200; V
